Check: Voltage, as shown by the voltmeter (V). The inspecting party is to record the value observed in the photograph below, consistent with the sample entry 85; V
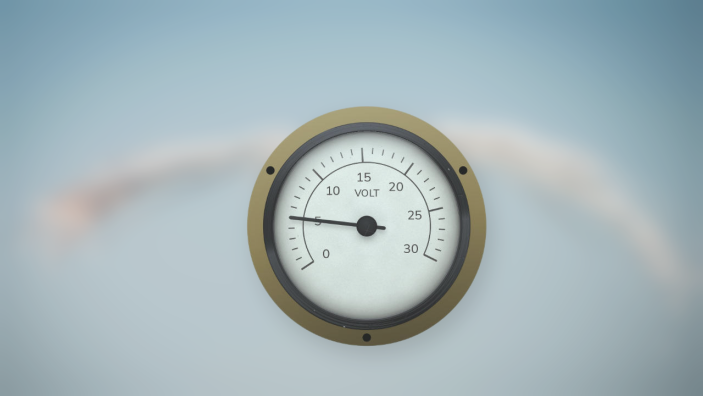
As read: 5; V
